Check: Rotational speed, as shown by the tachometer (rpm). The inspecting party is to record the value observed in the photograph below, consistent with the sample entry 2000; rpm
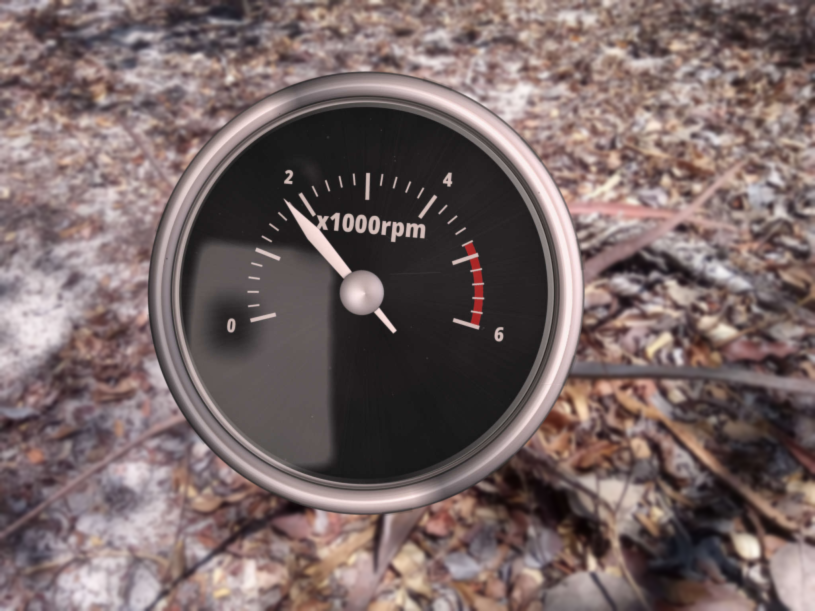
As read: 1800; rpm
